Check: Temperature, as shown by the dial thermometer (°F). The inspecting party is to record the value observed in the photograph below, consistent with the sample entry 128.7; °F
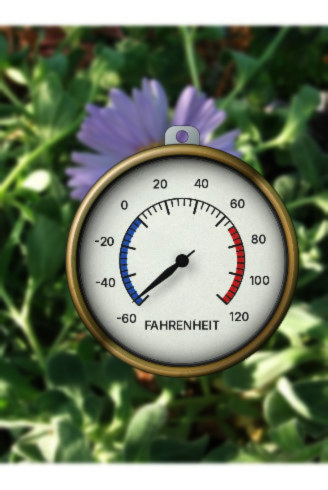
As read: -56; °F
